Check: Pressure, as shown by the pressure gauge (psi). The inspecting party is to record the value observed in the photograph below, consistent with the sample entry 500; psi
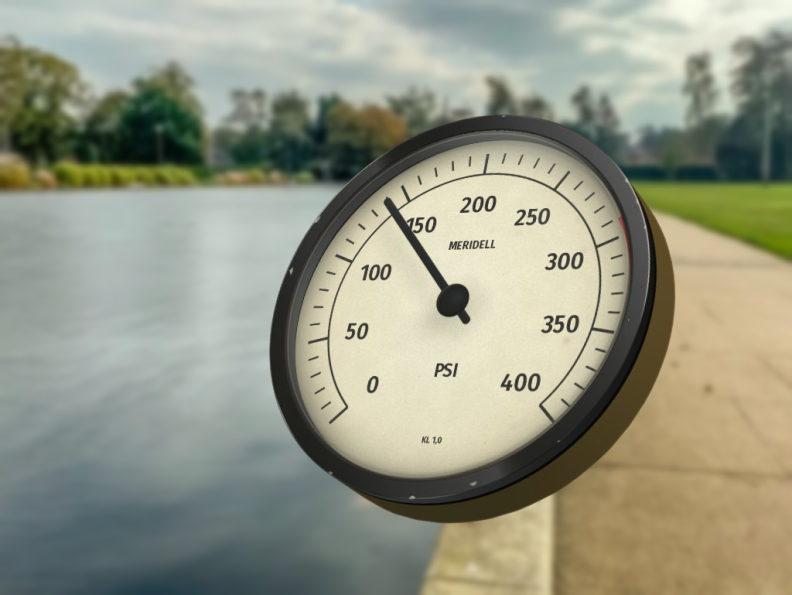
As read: 140; psi
